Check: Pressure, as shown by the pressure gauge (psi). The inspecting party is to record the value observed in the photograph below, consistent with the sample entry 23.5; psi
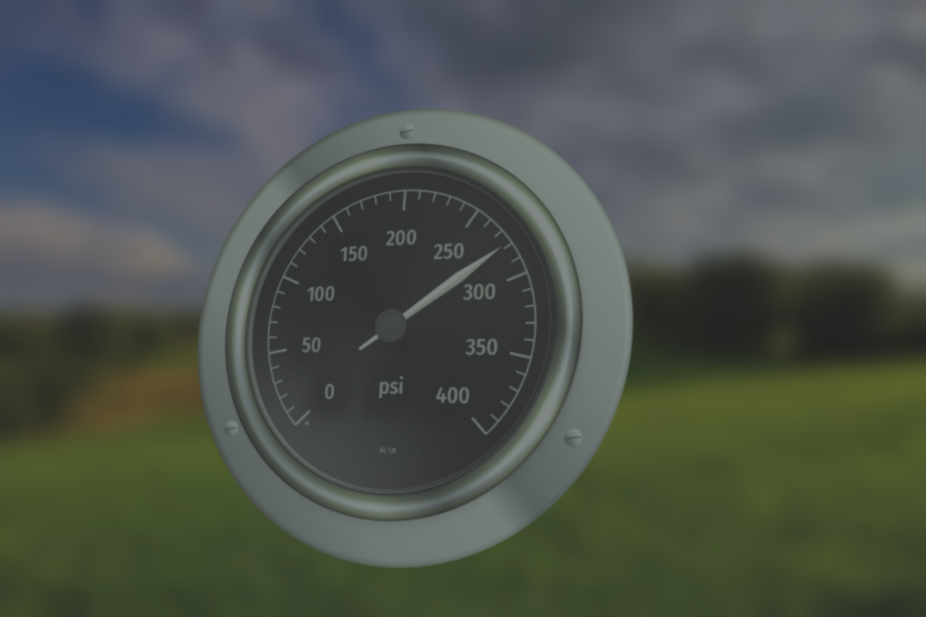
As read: 280; psi
